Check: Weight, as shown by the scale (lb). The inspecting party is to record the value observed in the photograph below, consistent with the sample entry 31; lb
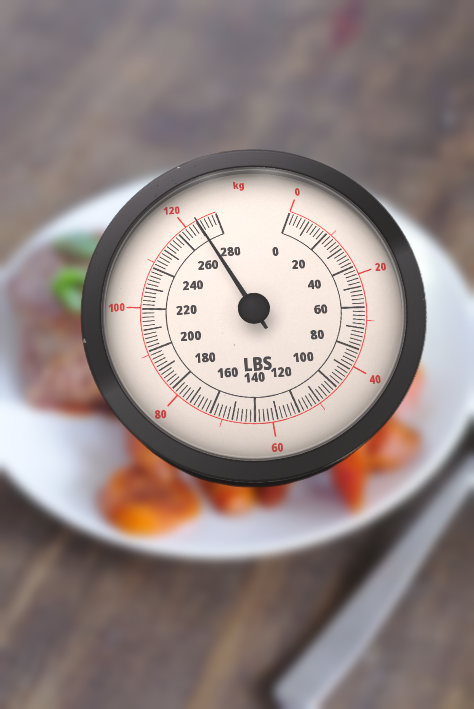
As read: 270; lb
